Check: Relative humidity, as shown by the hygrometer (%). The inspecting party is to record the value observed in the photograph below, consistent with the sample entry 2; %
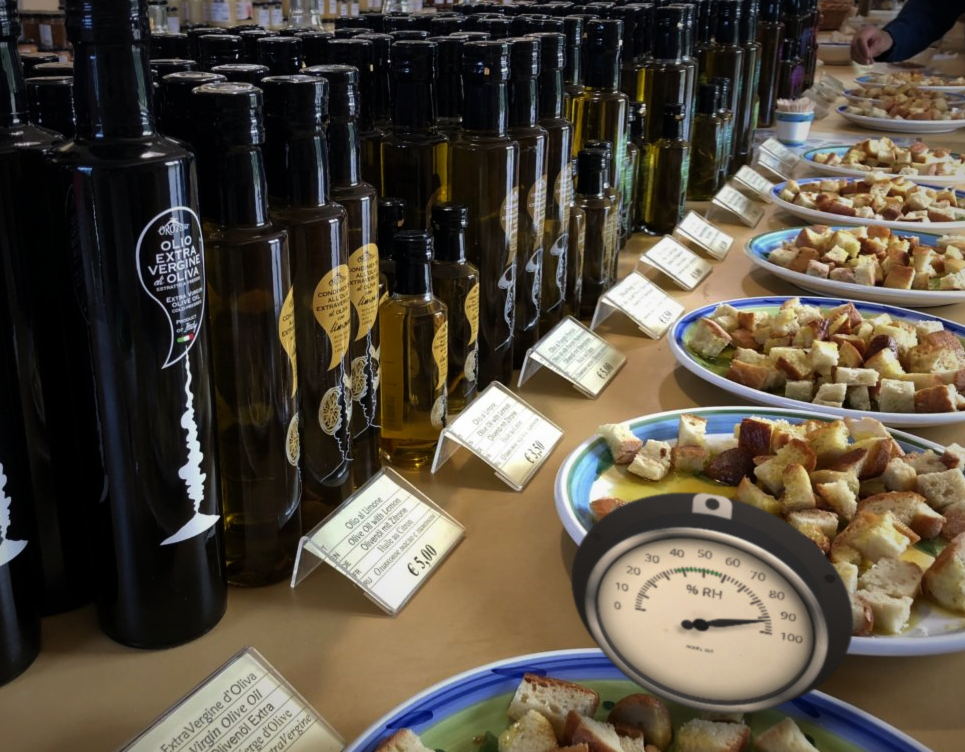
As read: 90; %
